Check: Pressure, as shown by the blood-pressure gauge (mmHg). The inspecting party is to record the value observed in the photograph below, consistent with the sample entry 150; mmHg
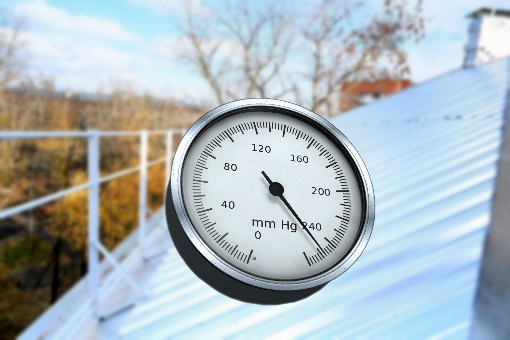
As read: 250; mmHg
